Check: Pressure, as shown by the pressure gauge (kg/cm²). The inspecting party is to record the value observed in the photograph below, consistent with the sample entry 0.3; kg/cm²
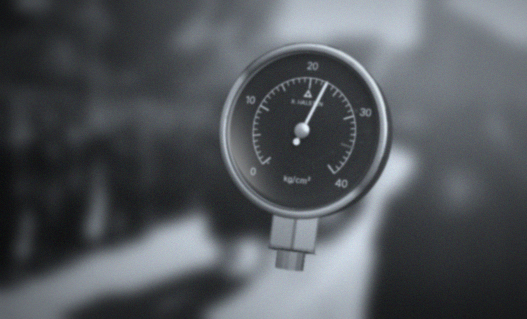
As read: 23; kg/cm²
